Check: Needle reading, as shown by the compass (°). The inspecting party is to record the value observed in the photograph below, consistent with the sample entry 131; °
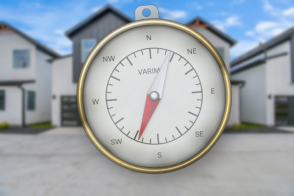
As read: 205; °
